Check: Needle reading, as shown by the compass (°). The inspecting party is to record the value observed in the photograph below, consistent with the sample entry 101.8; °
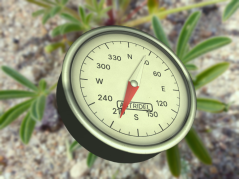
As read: 205; °
